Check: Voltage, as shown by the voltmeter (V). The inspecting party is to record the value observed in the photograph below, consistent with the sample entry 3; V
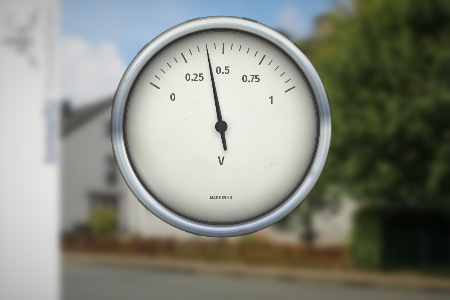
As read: 0.4; V
